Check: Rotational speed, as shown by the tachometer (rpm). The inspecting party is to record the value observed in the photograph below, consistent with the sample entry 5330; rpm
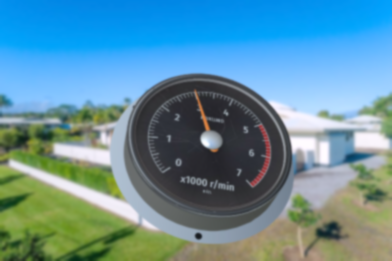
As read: 3000; rpm
